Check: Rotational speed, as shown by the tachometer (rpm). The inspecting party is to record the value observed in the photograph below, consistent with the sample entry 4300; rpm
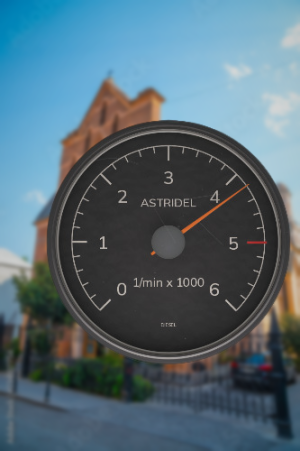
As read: 4200; rpm
